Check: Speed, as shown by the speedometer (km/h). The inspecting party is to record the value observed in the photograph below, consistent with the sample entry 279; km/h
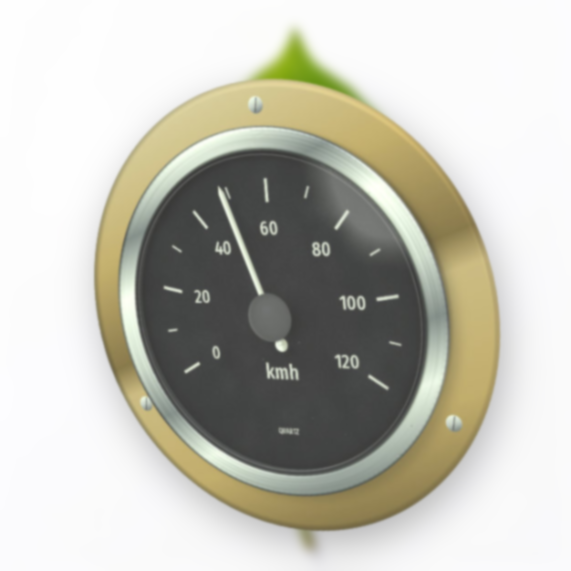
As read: 50; km/h
